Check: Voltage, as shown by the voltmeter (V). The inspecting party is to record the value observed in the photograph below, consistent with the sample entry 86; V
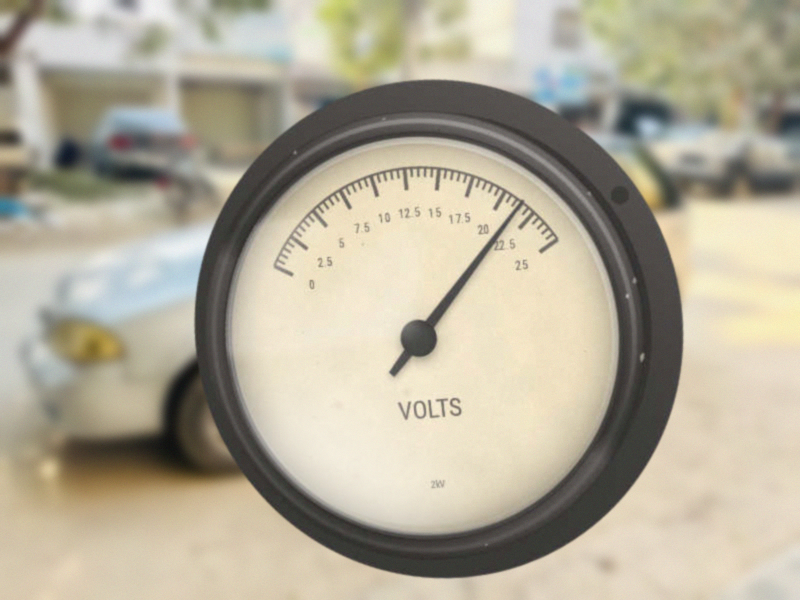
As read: 21.5; V
